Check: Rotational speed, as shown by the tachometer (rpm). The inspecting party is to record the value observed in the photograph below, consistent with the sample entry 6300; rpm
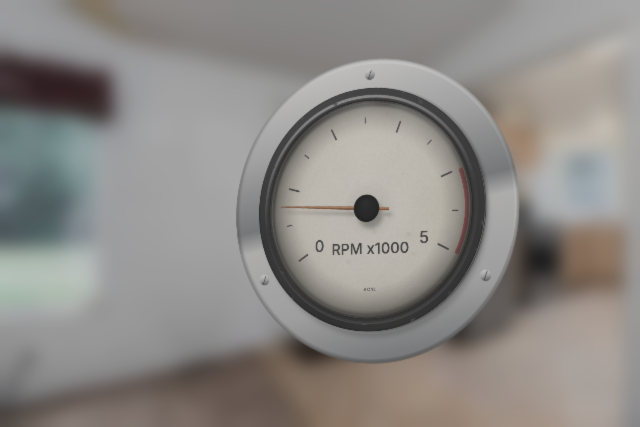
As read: 750; rpm
